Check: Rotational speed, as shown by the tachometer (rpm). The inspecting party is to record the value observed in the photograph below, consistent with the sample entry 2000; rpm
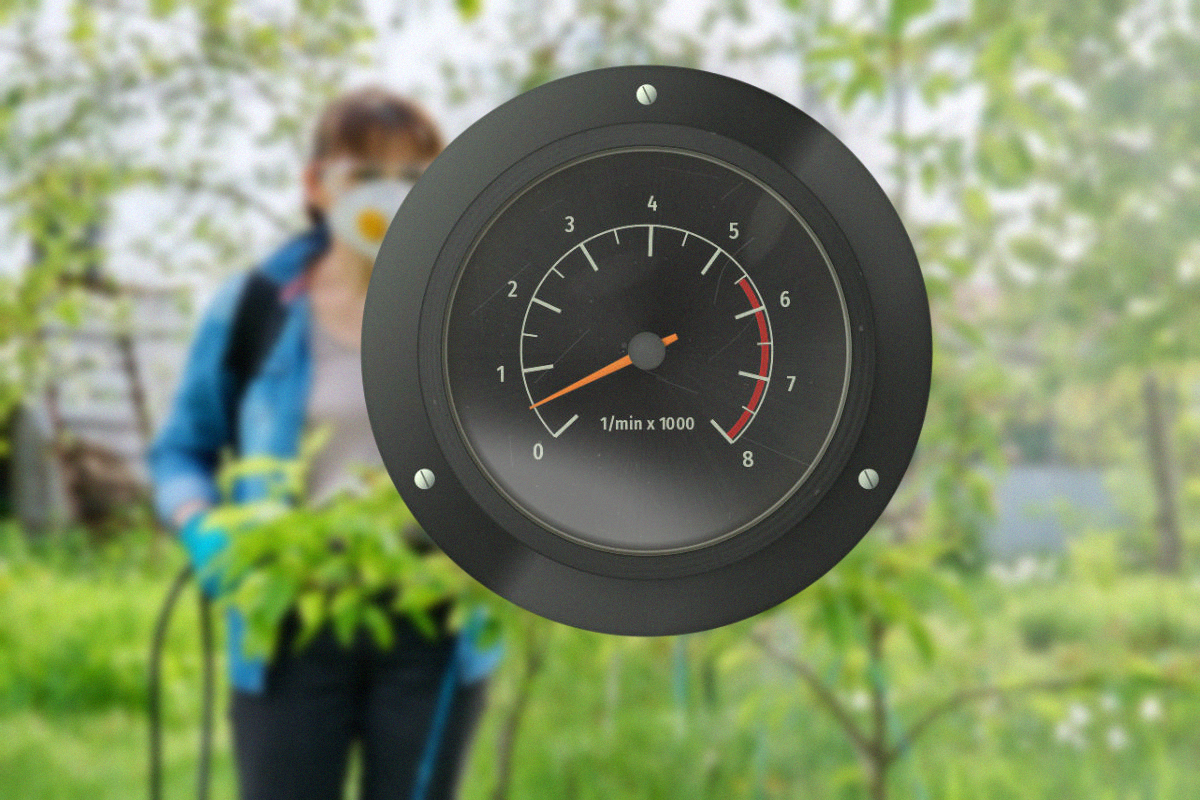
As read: 500; rpm
